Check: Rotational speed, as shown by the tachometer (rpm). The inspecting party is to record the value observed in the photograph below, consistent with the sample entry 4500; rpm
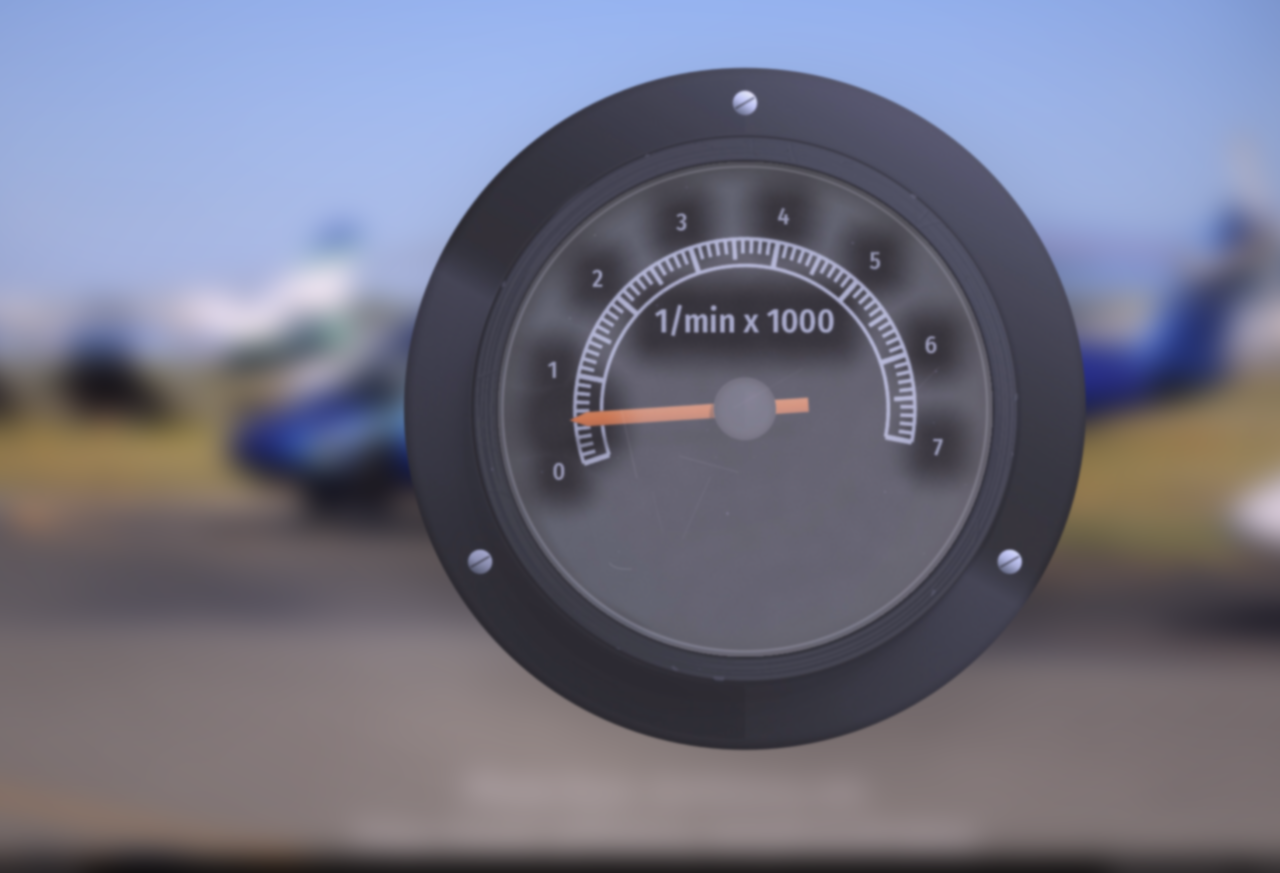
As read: 500; rpm
